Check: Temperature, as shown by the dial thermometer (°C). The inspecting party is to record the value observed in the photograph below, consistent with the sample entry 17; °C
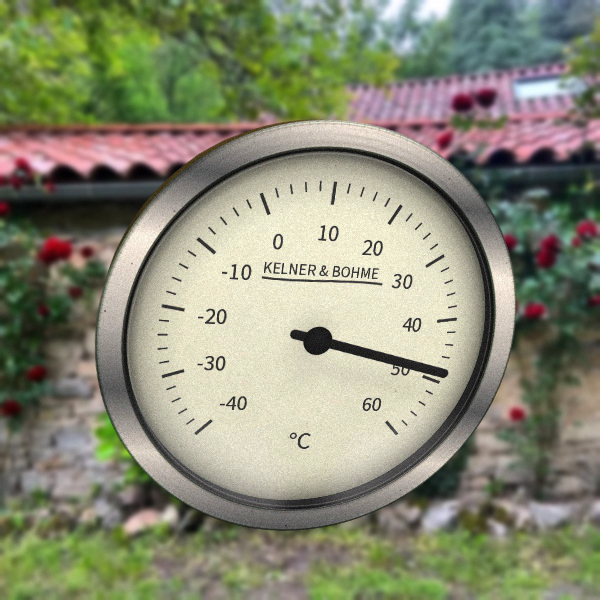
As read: 48; °C
